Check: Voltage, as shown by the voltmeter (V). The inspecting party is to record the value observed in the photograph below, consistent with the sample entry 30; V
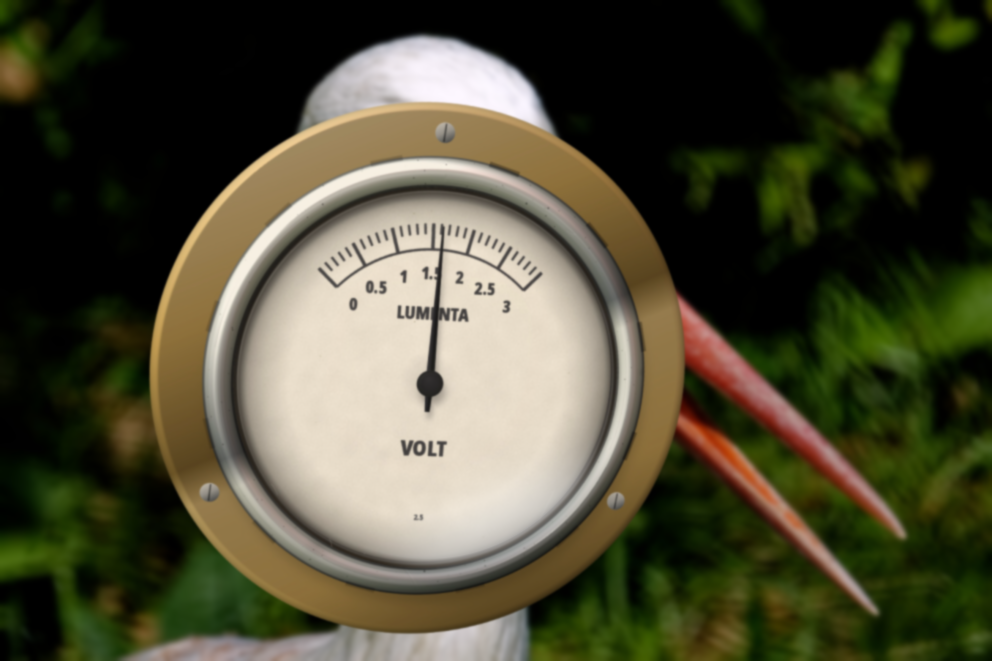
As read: 1.6; V
